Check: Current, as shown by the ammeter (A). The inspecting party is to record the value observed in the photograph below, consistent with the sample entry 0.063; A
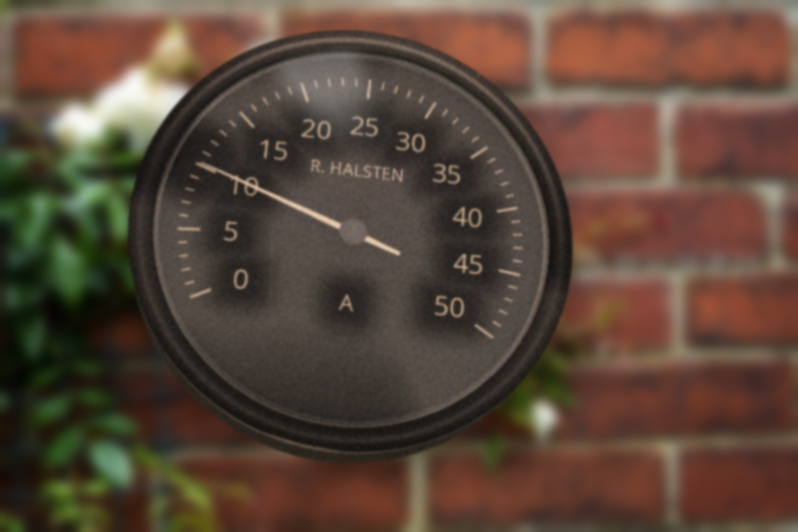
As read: 10; A
